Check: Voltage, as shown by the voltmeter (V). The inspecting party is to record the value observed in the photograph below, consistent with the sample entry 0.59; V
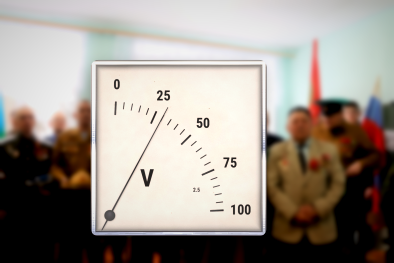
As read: 30; V
